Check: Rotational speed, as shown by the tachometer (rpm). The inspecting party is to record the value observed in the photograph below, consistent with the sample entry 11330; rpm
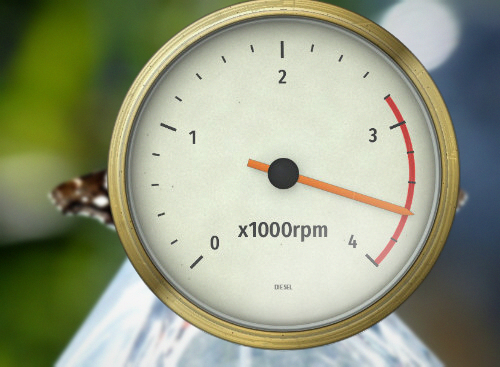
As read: 3600; rpm
